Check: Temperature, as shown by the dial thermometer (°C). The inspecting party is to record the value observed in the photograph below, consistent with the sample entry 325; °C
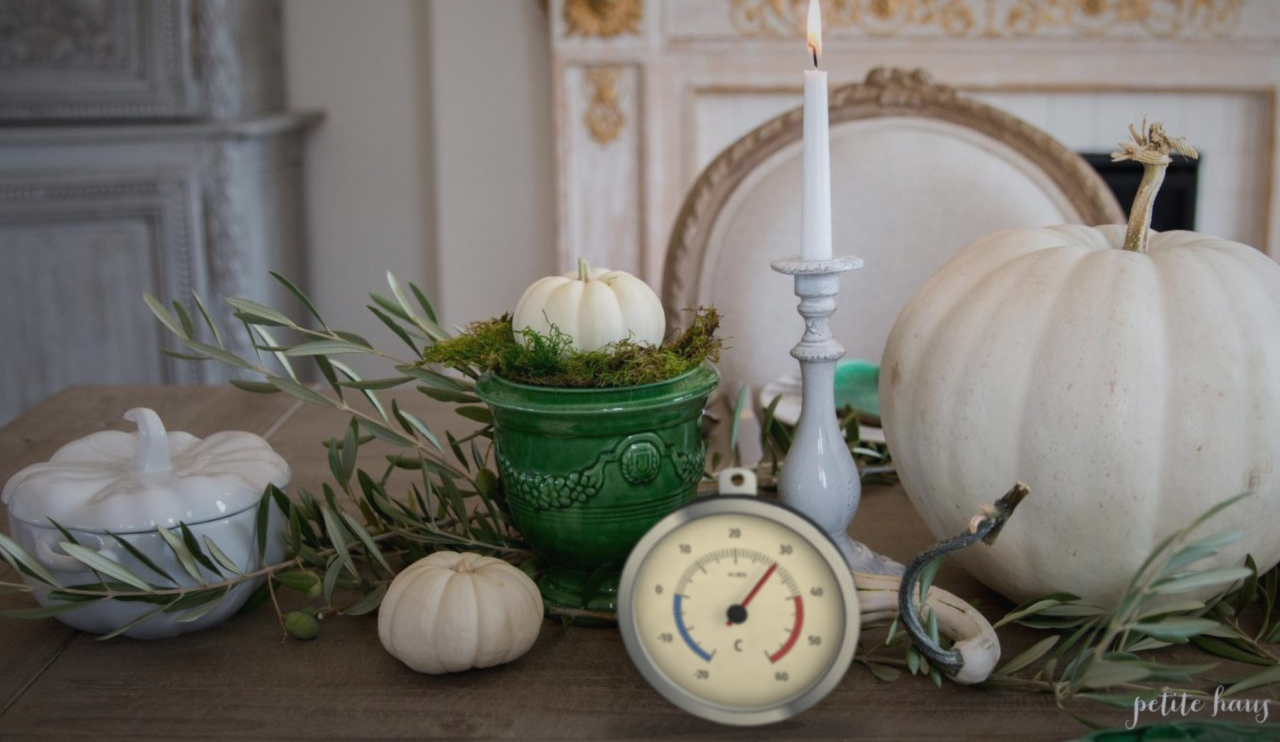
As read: 30; °C
